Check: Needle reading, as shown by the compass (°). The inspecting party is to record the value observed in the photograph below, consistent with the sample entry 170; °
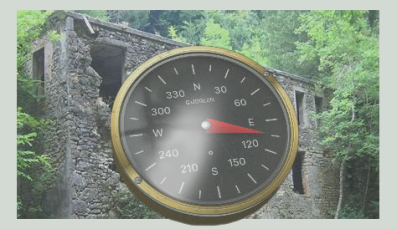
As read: 105; °
